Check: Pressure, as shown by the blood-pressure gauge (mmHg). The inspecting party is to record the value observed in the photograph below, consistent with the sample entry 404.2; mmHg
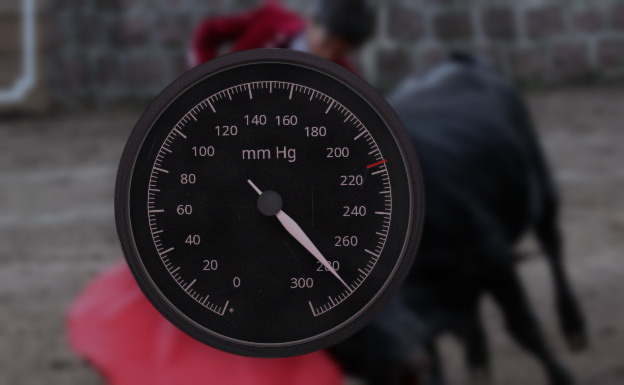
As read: 280; mmHg
